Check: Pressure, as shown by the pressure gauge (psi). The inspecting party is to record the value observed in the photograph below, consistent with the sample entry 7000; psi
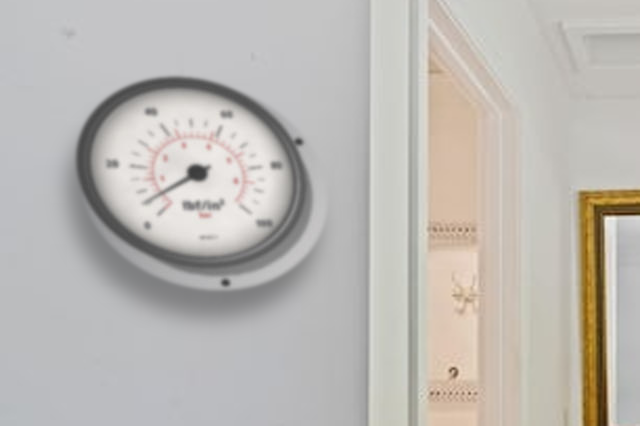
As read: 5; psi
